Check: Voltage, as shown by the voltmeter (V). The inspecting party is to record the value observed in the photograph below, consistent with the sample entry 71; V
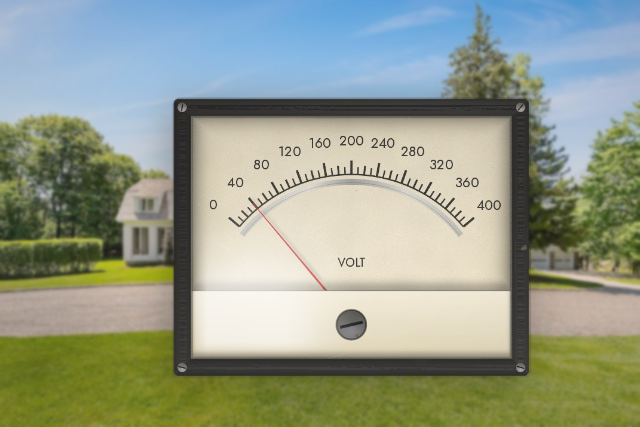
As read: 40; V
